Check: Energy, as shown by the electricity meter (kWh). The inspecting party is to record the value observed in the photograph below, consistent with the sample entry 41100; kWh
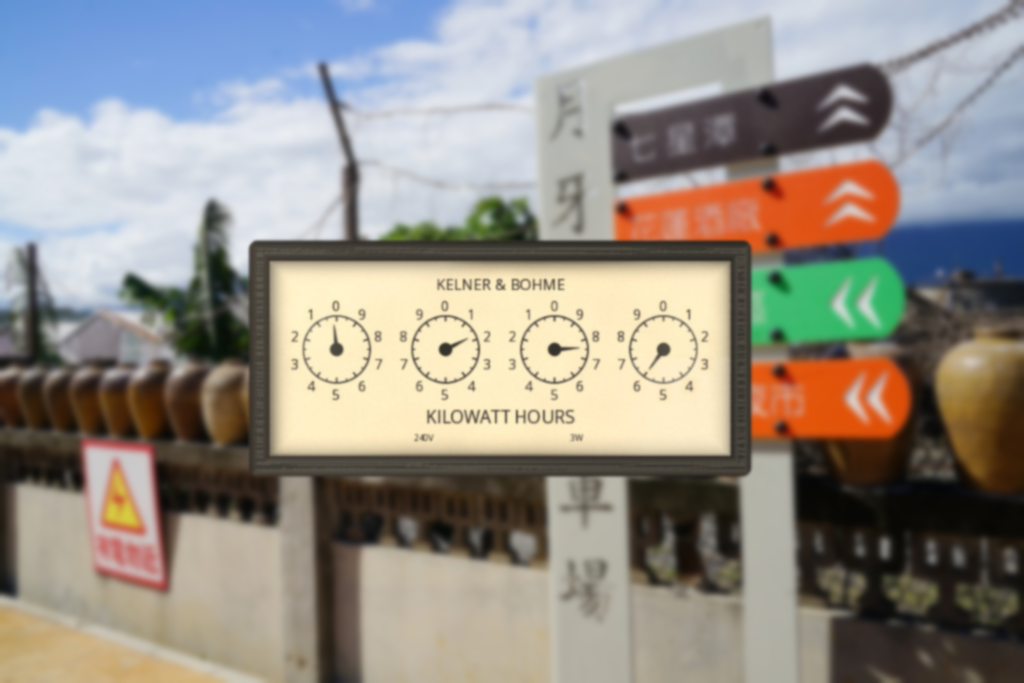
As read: 176; kWh
